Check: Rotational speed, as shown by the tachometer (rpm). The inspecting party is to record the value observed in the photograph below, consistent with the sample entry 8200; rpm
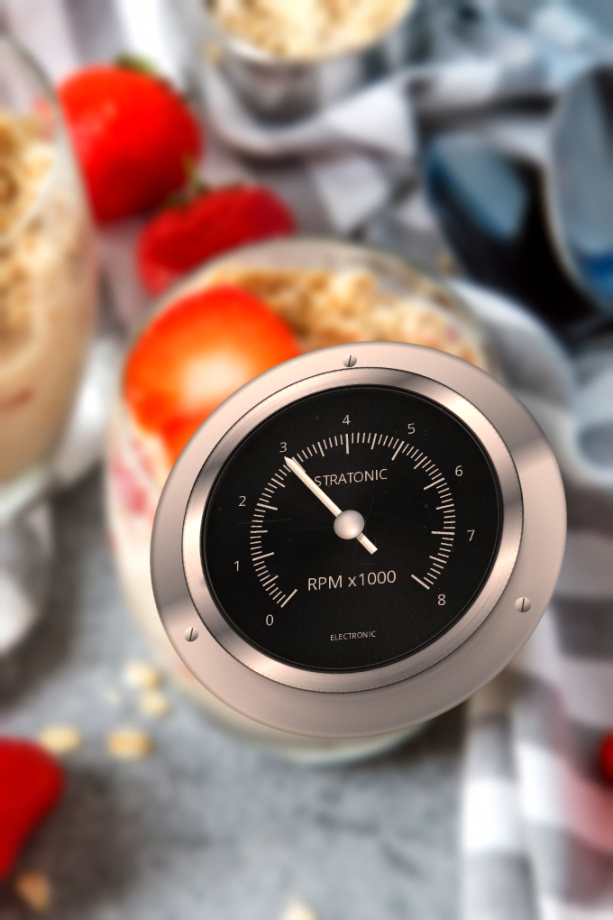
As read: 2900; rpm
